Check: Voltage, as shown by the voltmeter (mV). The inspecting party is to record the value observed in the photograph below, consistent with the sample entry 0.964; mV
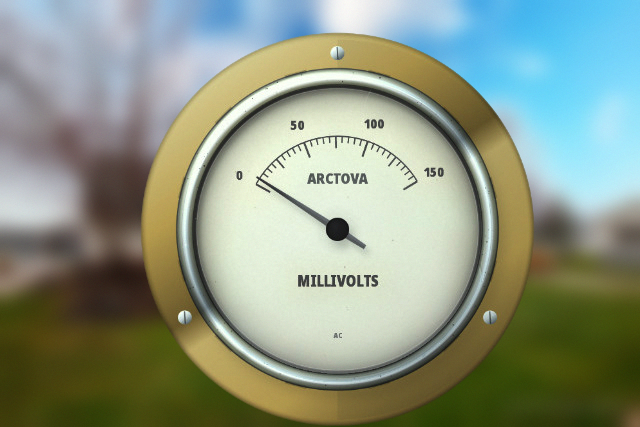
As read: 5; mV
